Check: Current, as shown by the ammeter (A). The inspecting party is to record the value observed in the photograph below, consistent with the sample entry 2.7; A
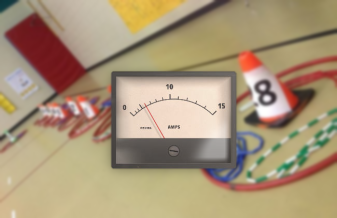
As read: 6; A
